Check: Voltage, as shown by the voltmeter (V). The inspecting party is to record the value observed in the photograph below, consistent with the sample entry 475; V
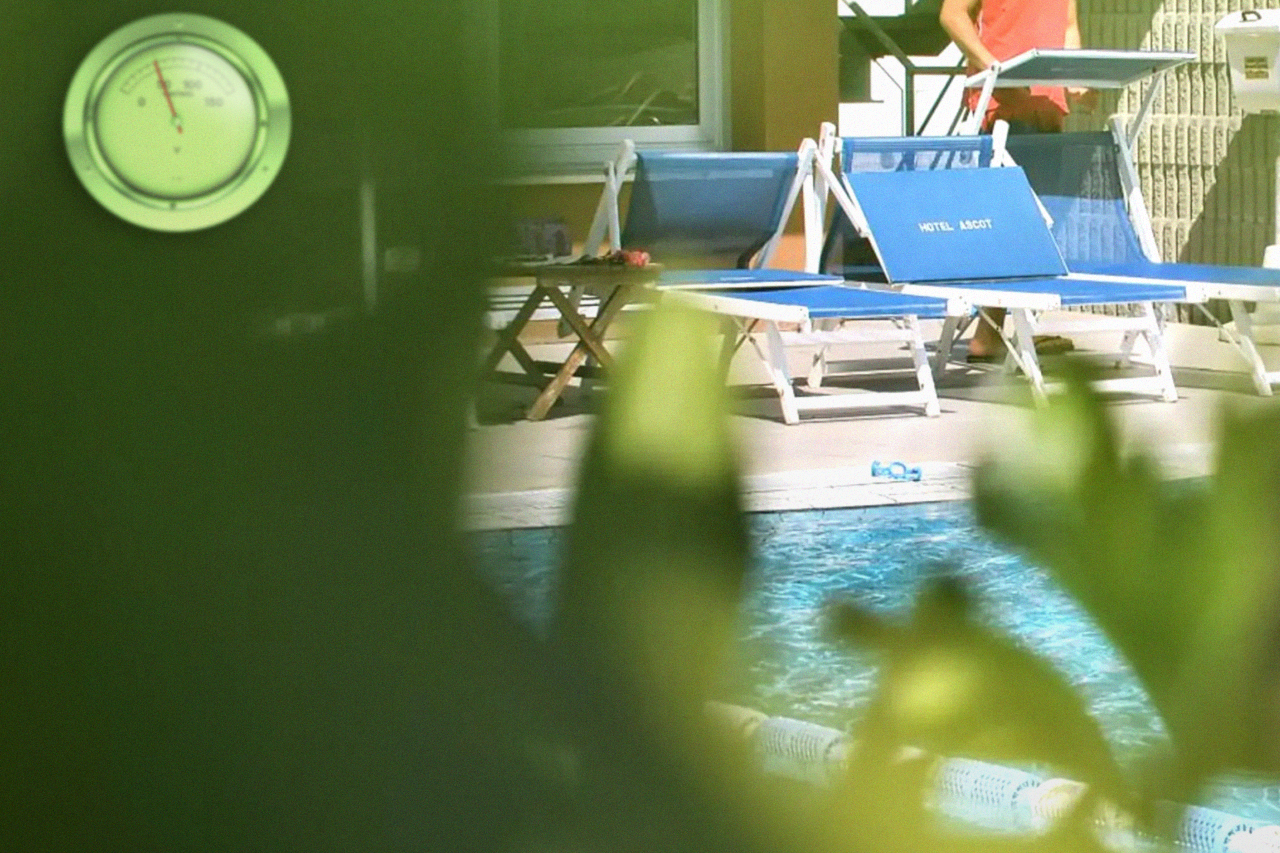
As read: 50; V
